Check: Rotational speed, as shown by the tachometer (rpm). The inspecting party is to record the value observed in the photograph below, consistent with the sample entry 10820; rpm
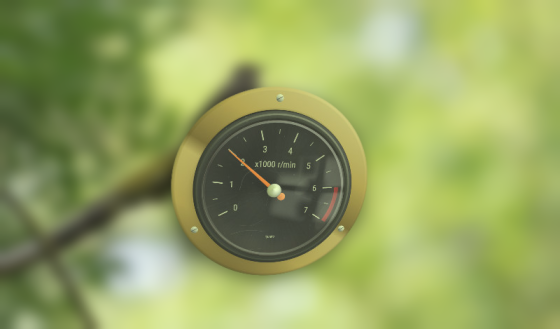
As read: 2000; rpm
